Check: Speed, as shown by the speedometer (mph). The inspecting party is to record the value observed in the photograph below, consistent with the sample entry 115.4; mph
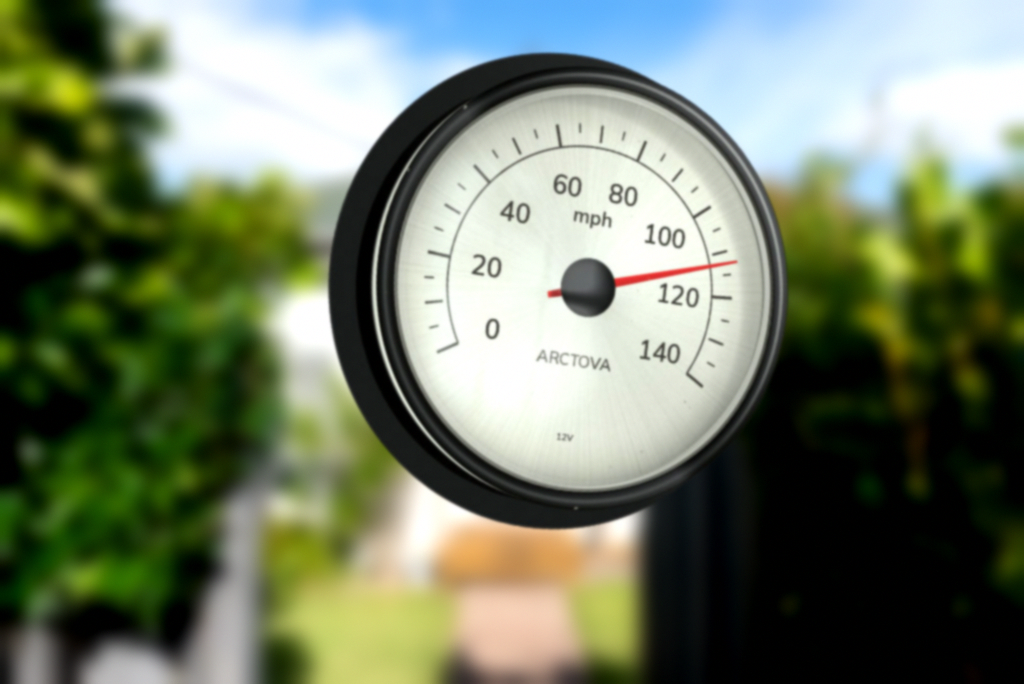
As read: 112.5; mph
